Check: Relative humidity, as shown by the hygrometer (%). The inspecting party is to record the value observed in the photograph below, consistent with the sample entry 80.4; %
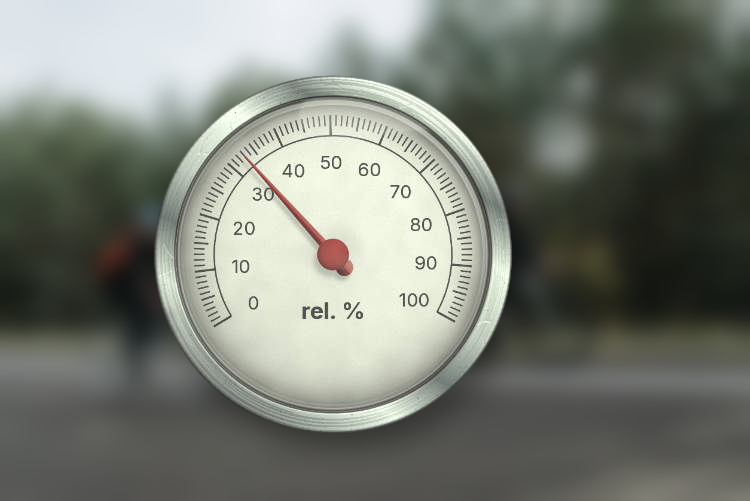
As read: 33; %
